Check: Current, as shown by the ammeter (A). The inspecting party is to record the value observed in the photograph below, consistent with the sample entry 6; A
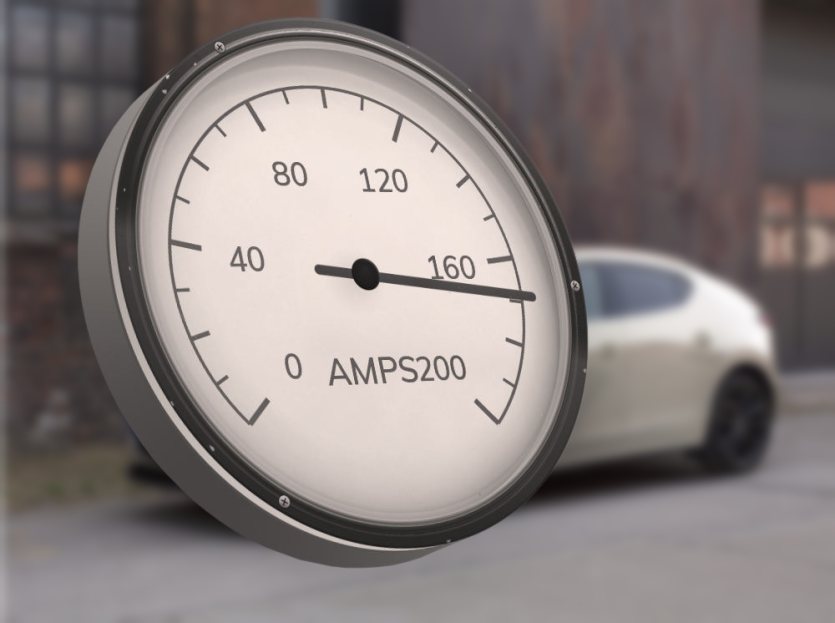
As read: 170; A
